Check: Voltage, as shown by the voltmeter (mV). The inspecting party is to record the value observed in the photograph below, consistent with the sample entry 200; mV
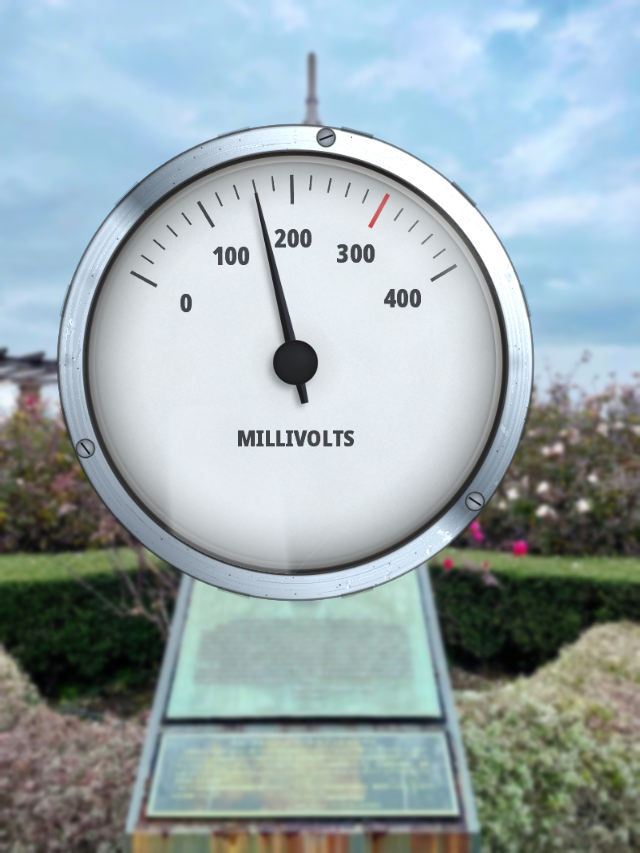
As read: 160; mV
